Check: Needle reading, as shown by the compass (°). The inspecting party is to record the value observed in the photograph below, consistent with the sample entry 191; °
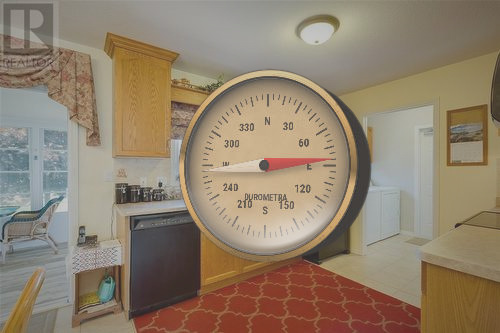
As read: 85; °
